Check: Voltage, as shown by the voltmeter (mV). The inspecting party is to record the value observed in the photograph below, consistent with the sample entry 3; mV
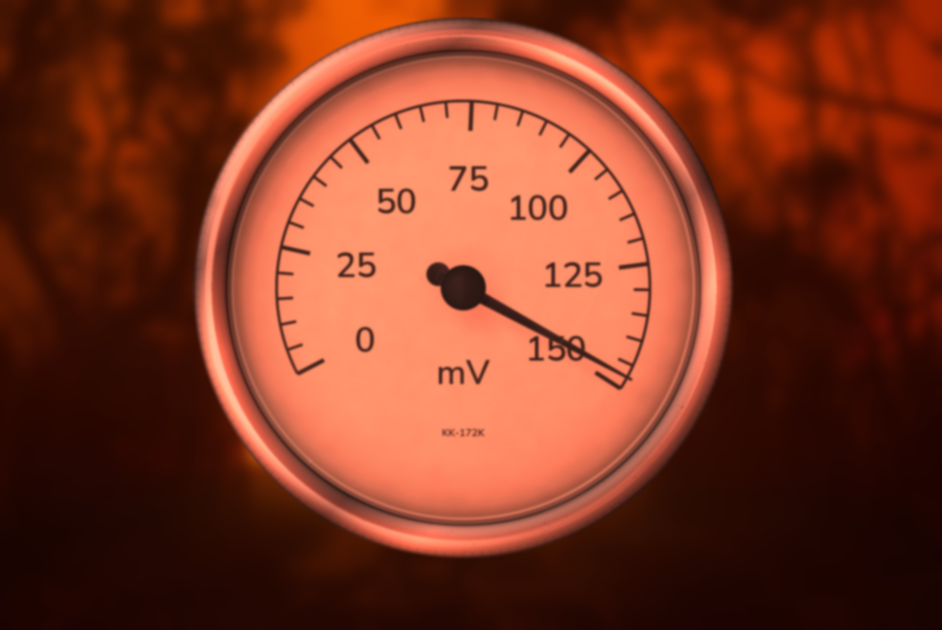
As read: 147.5; mV
